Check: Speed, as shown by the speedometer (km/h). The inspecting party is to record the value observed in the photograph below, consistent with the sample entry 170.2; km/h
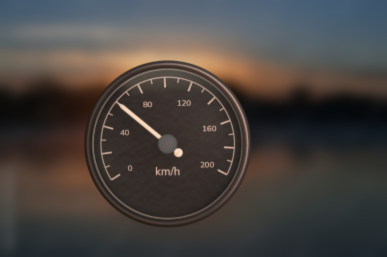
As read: 60; km/h
